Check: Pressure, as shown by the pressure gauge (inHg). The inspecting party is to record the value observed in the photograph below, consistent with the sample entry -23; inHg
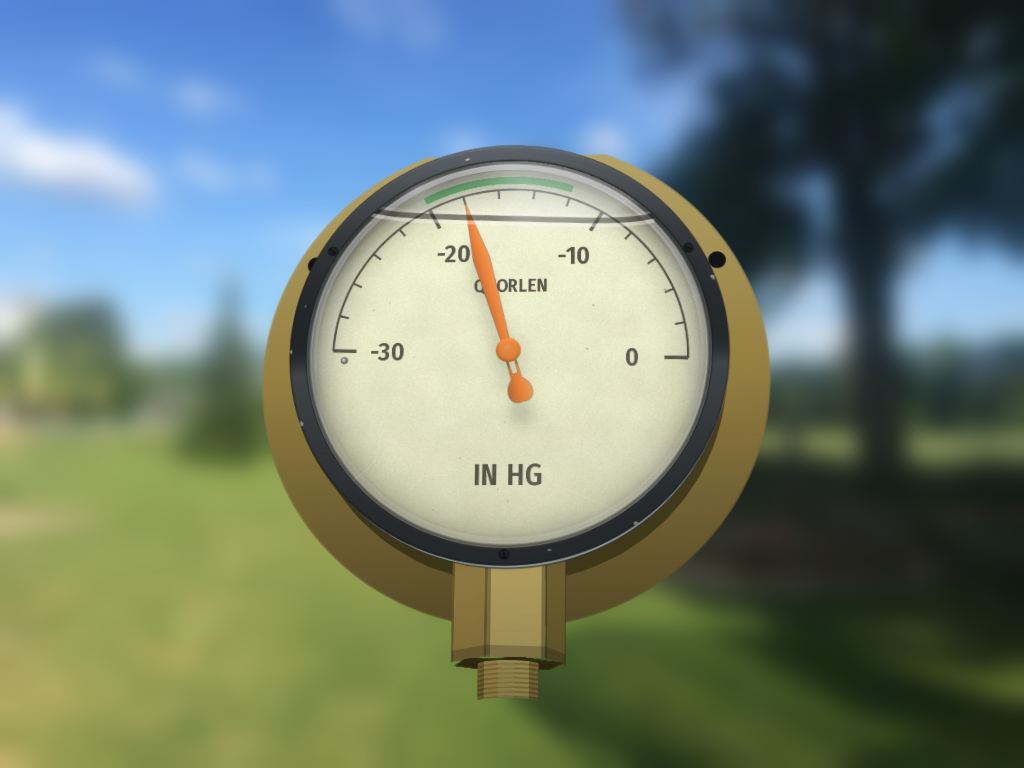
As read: -18; inHg
